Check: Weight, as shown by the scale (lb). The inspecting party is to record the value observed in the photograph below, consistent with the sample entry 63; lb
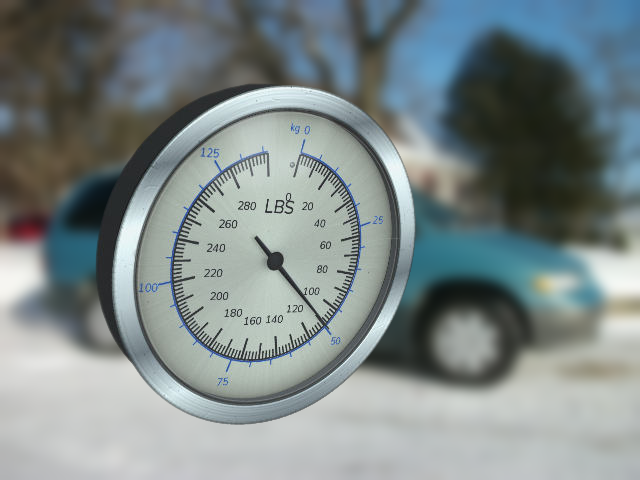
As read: 110; lb
